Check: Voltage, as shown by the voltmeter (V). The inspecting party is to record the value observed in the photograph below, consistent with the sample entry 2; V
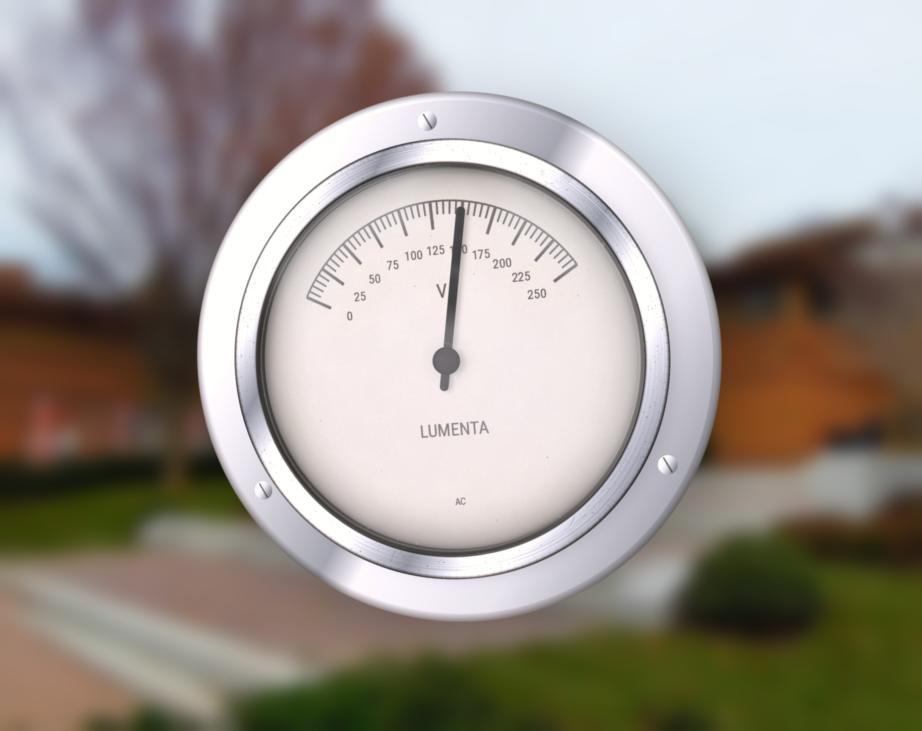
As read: 150; V
